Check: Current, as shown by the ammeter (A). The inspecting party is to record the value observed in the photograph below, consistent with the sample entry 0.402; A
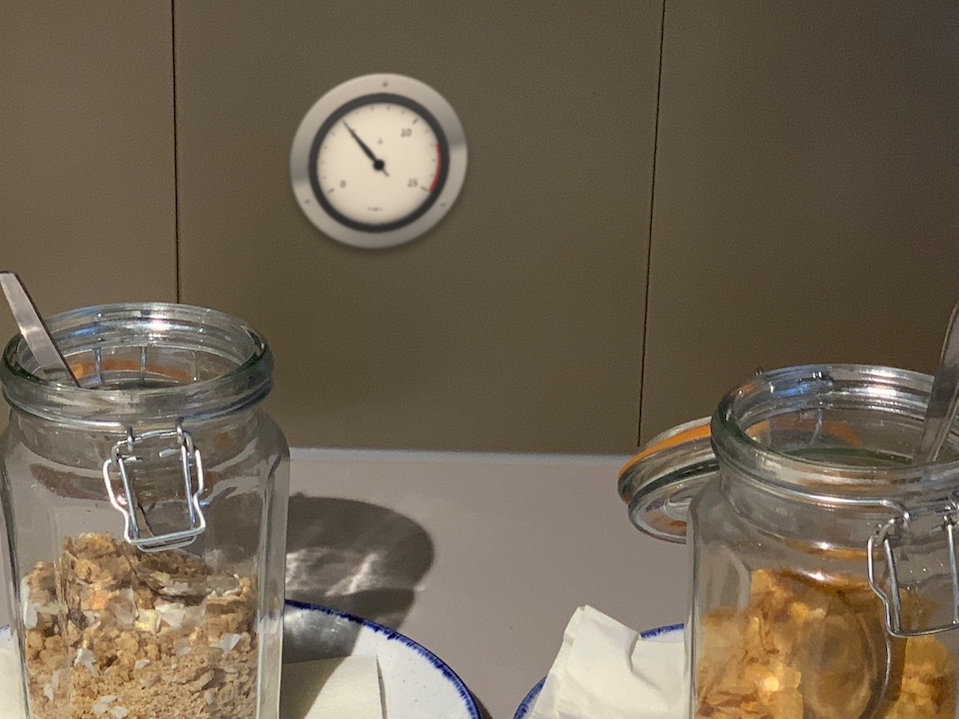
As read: 5; A
